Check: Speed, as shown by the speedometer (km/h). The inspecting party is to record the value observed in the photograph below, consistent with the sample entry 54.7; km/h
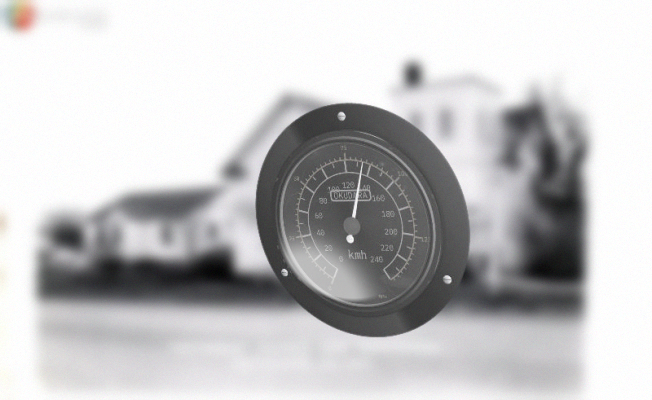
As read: 135; km/h
